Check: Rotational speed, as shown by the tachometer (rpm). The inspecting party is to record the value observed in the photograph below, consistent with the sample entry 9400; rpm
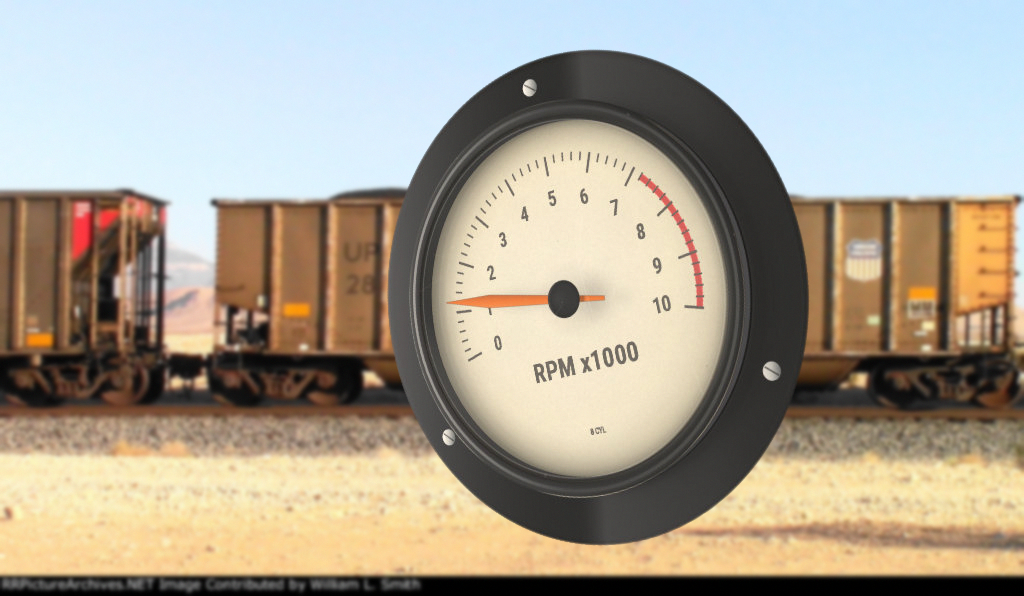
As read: 1200; rpm
